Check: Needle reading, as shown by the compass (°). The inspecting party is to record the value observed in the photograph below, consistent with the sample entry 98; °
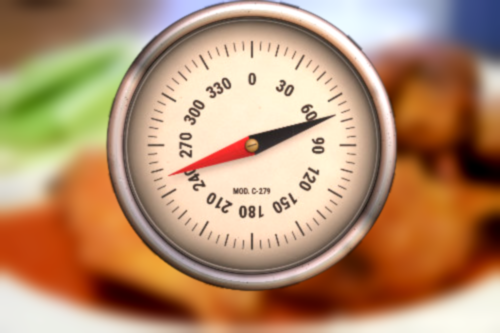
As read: 250; °
